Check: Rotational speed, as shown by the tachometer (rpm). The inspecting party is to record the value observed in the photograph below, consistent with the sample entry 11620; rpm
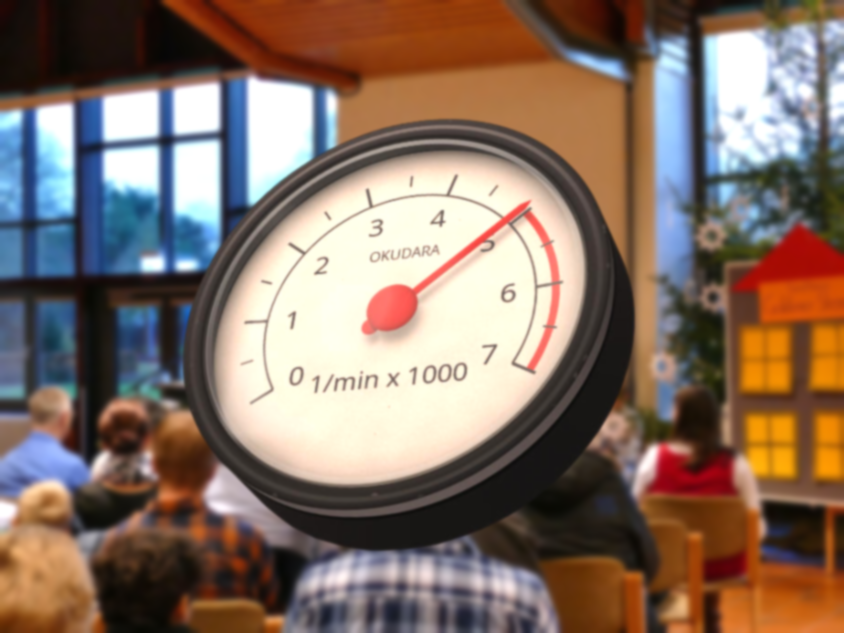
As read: 5000; rpm
